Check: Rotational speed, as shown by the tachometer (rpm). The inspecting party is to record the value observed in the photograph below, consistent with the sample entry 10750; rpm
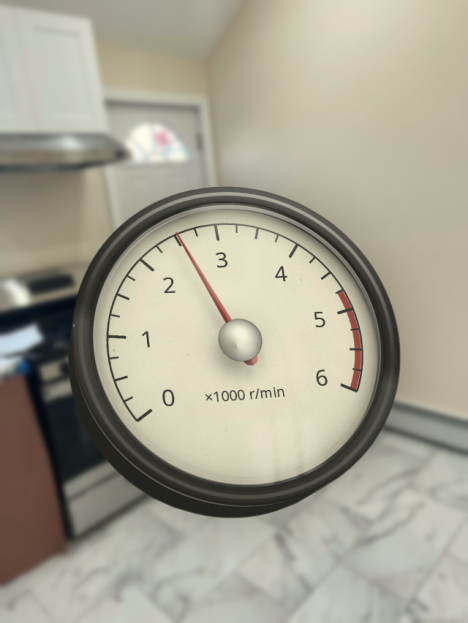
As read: 2500; rpm
